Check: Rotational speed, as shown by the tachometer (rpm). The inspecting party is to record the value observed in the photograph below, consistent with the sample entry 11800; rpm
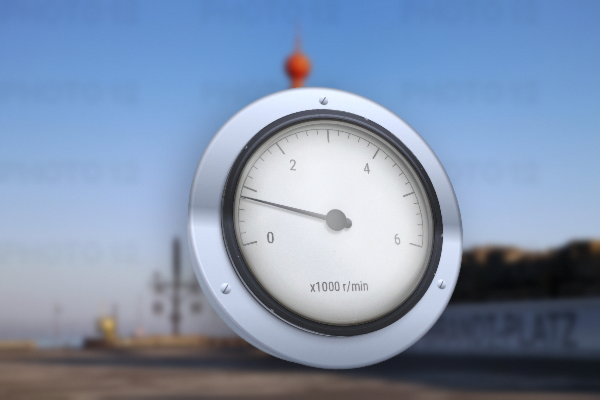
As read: 800; rpm
